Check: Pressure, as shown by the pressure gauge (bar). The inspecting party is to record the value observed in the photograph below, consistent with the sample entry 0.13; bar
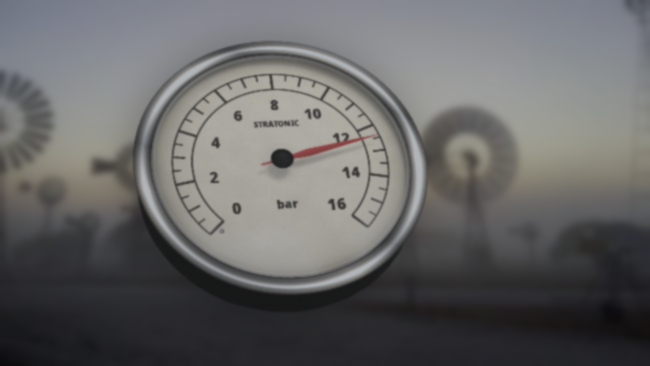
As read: 12.5; bar
